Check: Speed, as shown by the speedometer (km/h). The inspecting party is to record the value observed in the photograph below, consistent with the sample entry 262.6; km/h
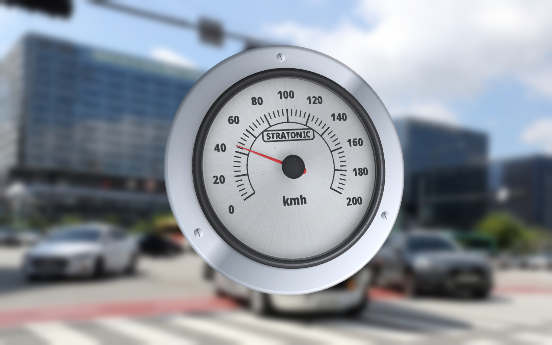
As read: 44; km/h
